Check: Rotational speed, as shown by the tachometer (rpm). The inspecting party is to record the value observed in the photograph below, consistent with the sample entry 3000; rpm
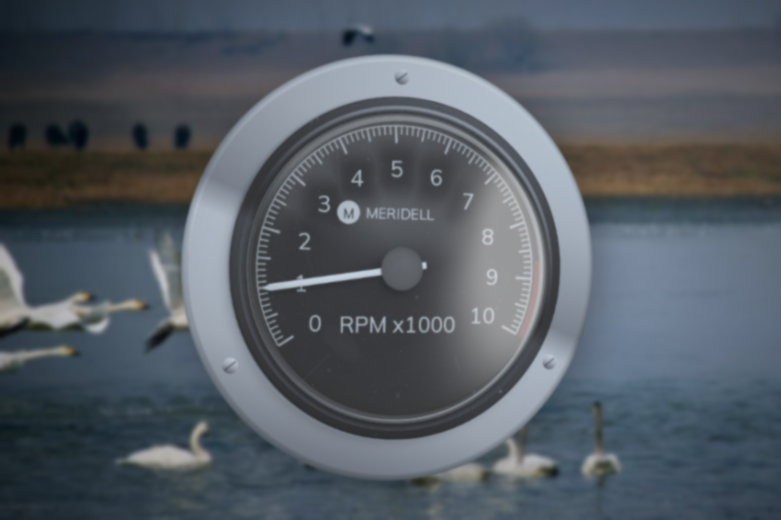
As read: 1000; rpm
